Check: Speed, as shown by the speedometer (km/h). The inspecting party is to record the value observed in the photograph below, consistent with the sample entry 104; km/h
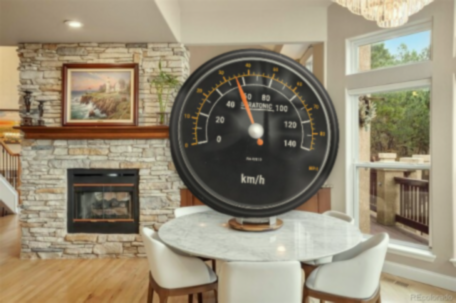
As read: 55; km/h
